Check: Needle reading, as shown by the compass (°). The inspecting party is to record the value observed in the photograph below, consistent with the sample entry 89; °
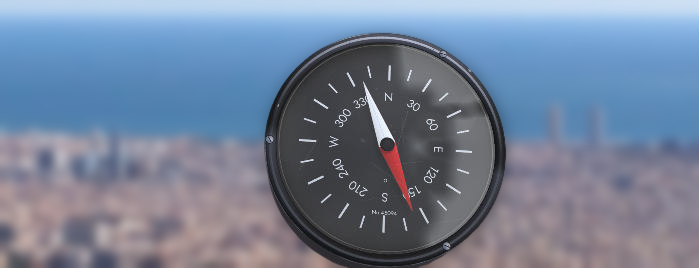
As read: 157.5; °
